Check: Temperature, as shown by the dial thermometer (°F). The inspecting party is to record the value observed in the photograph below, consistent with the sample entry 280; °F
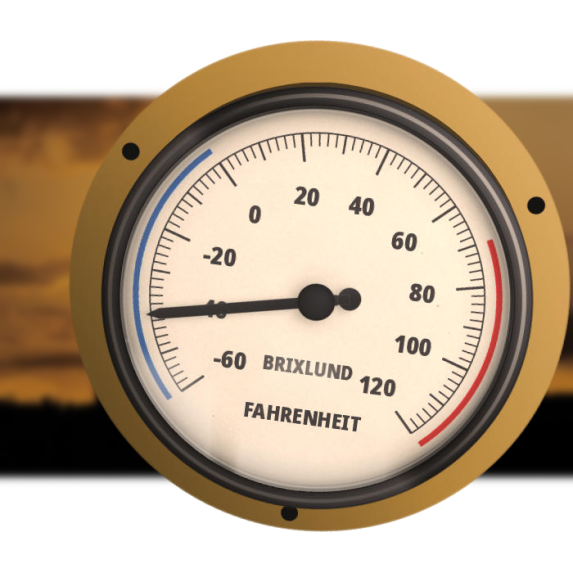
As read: -40; °F
